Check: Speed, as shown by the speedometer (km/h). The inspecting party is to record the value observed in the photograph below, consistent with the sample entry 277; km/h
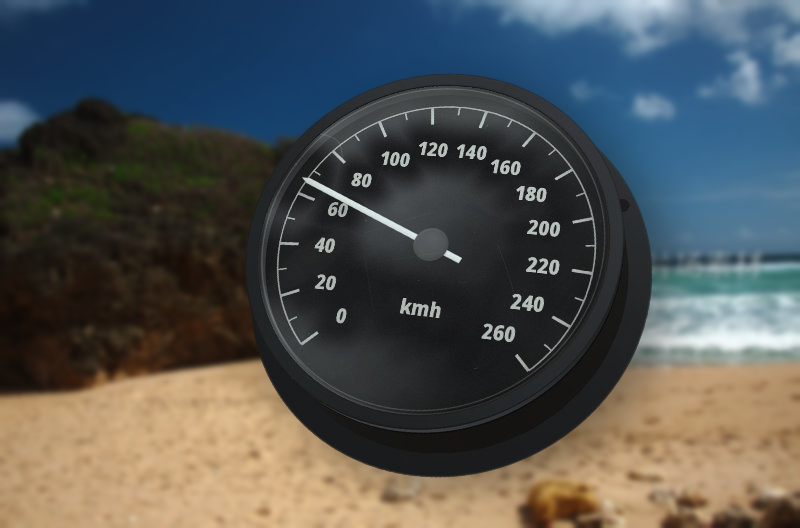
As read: 65; km/h
